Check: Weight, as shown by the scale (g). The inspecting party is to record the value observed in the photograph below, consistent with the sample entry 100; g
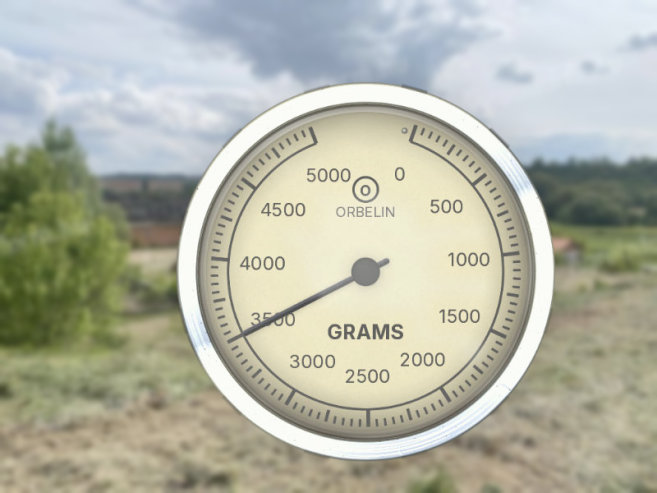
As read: 3500; g
